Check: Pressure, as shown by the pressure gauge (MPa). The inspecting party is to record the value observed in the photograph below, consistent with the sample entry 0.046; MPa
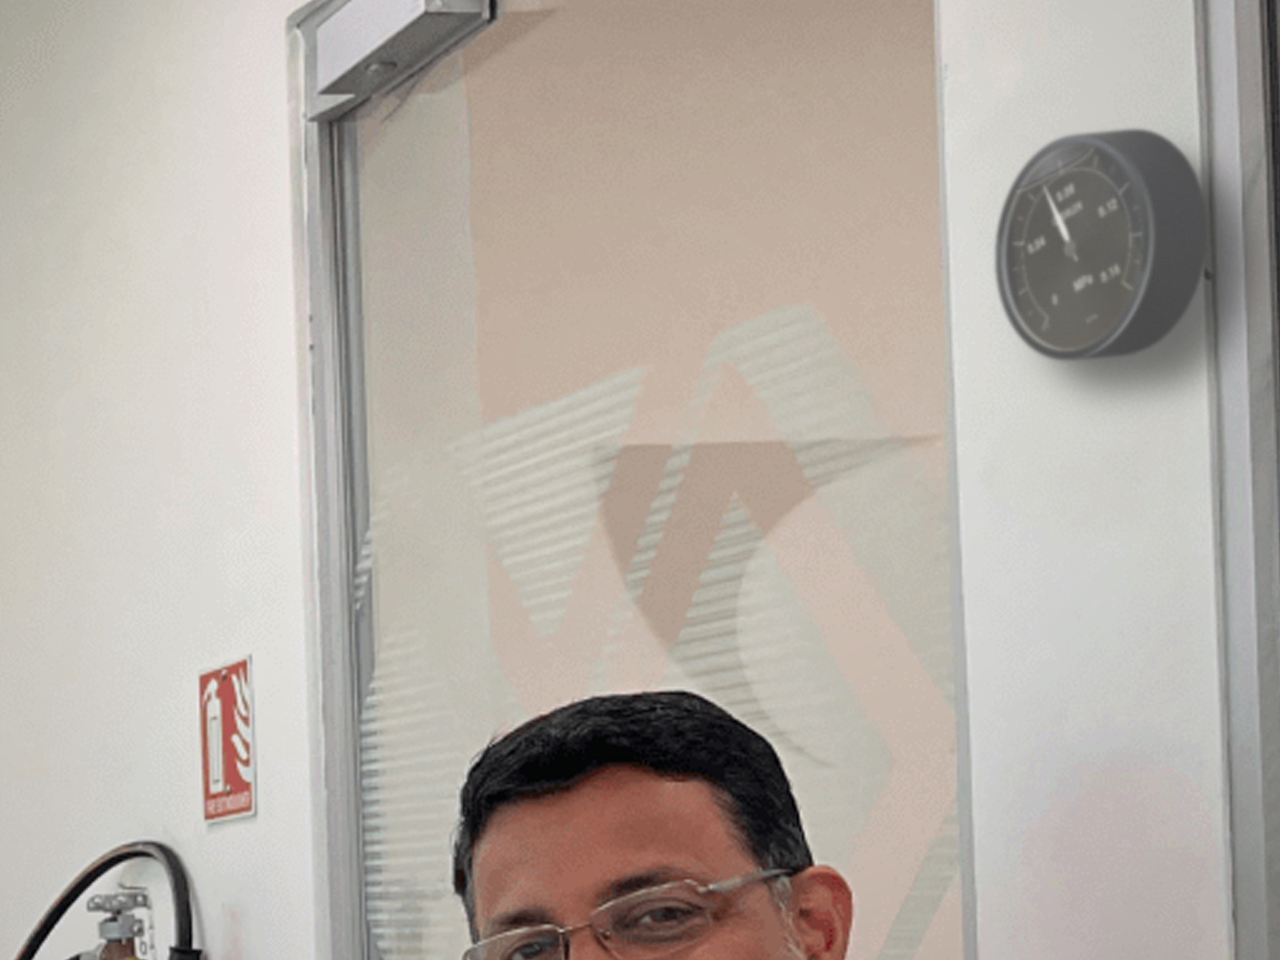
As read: 0.07; MPa
